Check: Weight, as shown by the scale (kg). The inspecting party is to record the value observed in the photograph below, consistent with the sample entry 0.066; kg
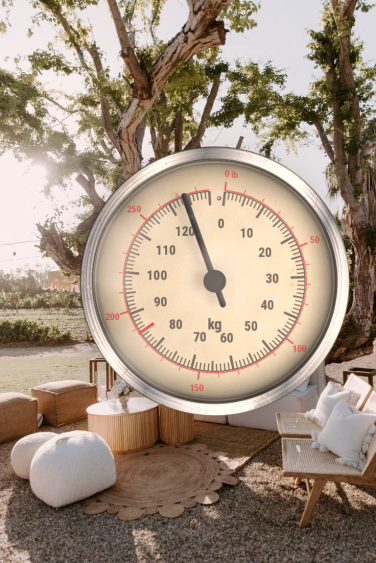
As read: 124; kg
